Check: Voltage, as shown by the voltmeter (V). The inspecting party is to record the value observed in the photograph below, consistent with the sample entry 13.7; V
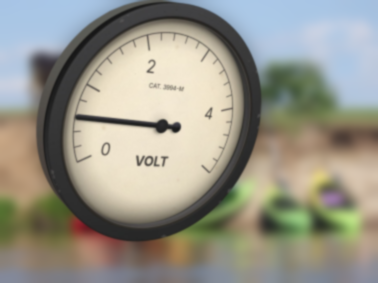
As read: 0.6; V
